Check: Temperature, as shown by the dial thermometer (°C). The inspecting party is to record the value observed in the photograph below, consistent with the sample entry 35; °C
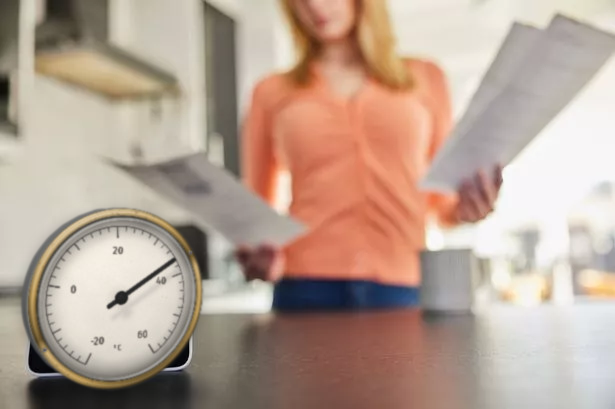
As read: 36; °C
